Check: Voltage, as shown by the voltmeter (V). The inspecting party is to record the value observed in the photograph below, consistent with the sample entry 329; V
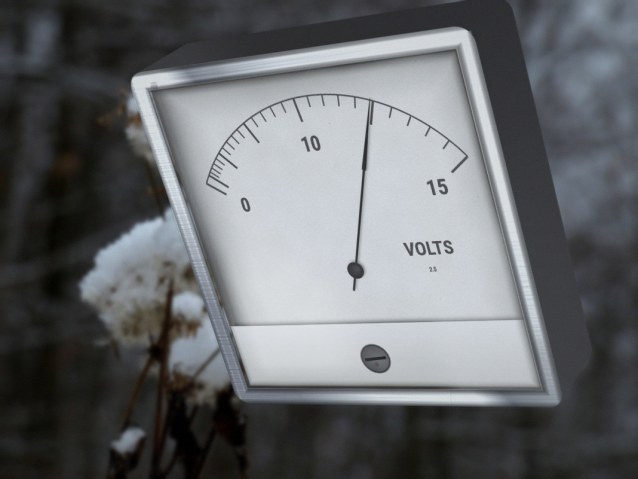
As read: 12.5; V
